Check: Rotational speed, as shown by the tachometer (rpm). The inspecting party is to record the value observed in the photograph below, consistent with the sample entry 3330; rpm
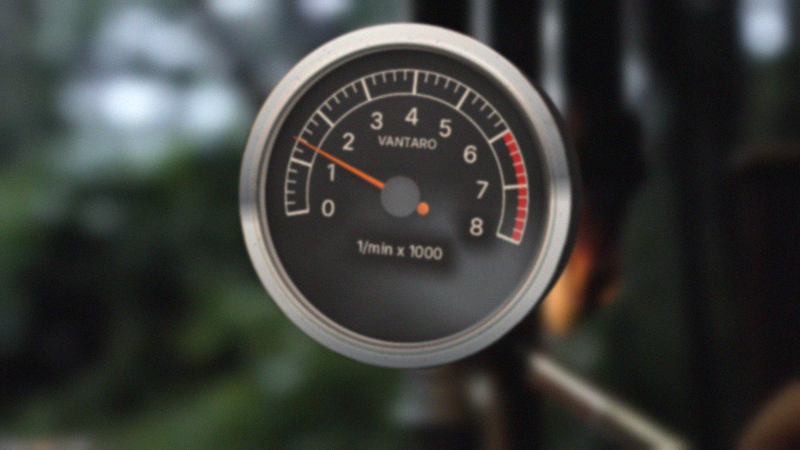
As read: 1400; rpm
